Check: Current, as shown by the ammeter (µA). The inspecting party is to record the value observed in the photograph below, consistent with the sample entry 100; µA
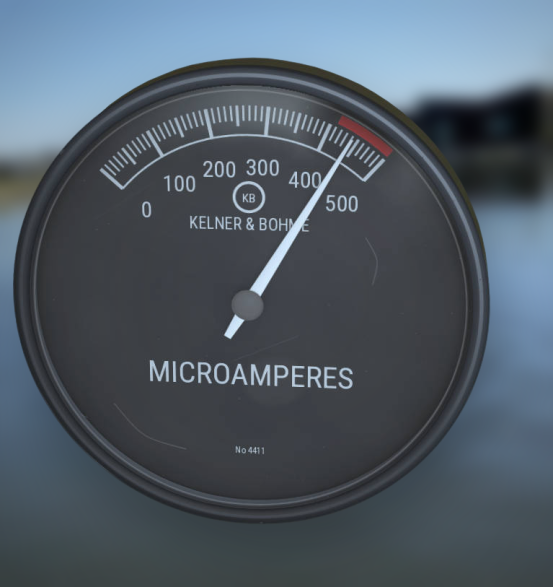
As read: 440; µA
